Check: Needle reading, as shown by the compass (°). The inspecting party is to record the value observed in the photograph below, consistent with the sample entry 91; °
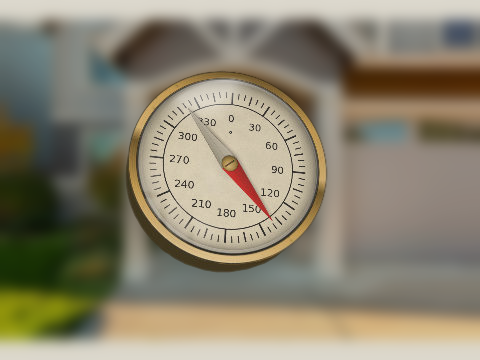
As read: 140; °
